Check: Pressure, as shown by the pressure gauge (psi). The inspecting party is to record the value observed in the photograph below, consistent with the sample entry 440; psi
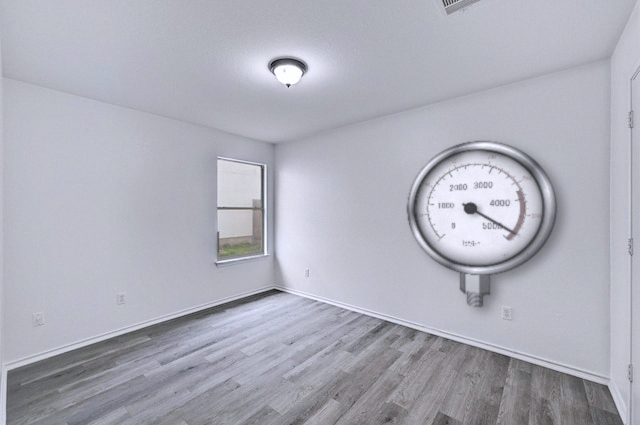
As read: 4800; psi
